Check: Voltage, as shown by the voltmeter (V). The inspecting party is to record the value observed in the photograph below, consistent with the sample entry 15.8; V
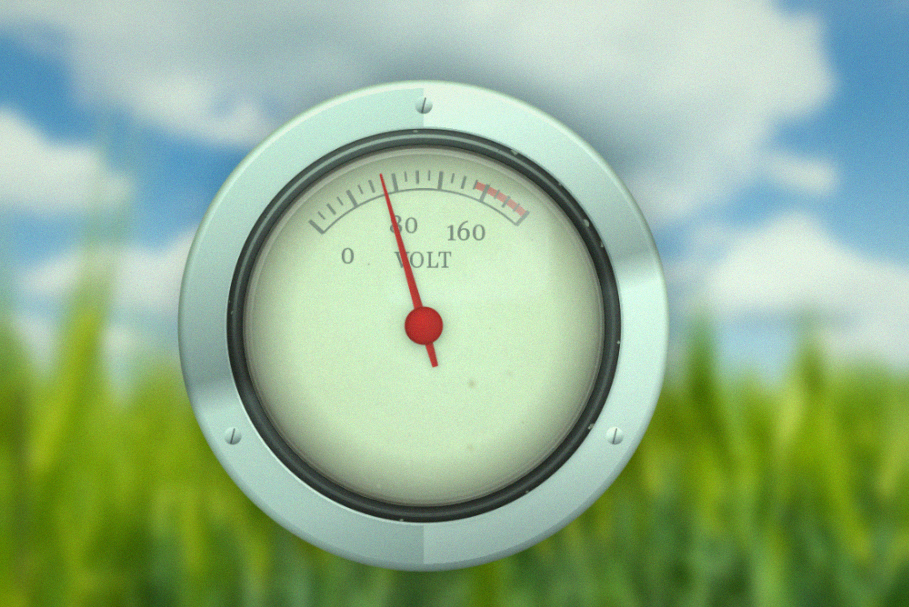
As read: 70; V
